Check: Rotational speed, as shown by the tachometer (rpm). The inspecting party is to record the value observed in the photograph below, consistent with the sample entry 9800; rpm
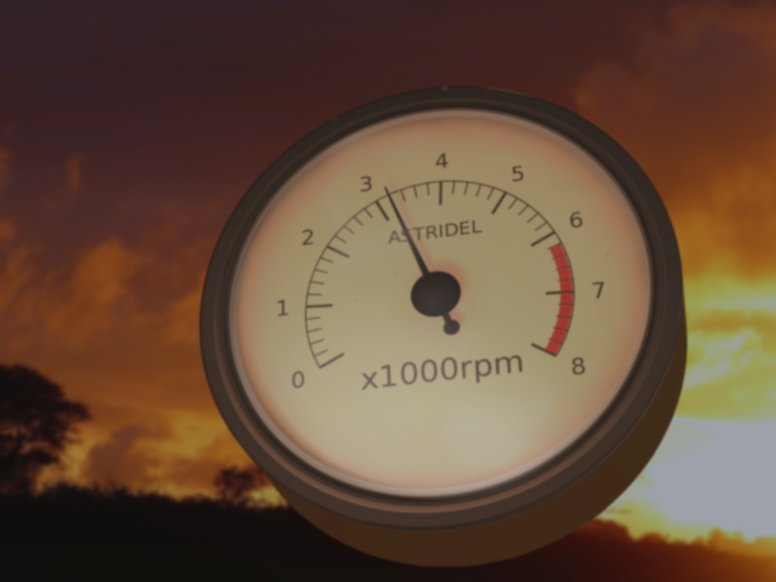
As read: 3200; rpm
